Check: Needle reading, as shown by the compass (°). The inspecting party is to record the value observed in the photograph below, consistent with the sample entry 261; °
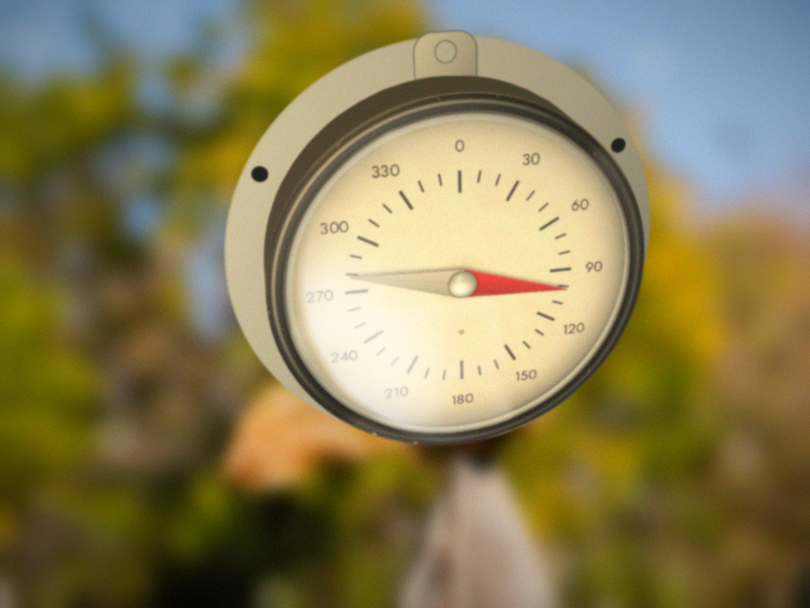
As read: 100; °
